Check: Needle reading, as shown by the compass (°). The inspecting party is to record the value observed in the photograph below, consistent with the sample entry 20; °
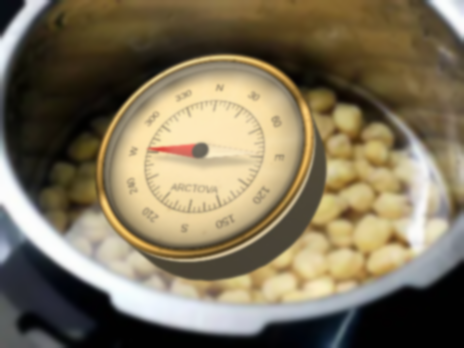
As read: 270; °
